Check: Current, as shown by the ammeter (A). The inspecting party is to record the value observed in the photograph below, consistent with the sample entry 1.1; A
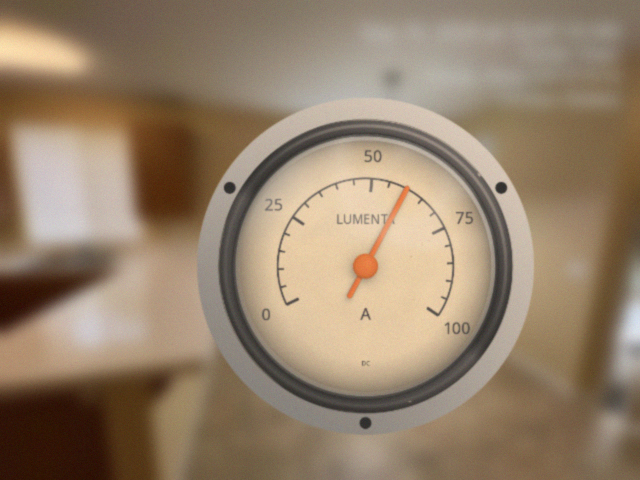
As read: 60; A
